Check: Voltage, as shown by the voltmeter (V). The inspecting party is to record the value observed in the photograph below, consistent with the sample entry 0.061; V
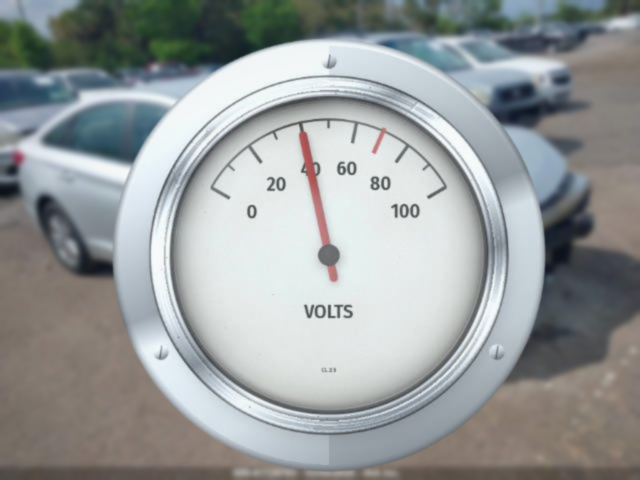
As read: 40; V
